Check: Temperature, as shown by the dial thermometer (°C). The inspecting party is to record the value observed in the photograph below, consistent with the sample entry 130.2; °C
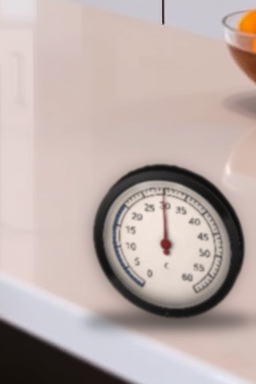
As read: 30; °C
